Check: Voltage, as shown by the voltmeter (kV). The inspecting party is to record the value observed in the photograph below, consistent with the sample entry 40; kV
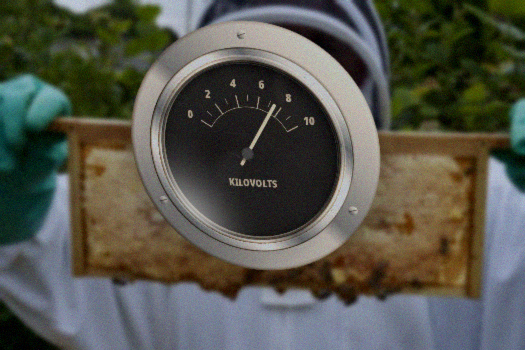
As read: 7.5; kV
